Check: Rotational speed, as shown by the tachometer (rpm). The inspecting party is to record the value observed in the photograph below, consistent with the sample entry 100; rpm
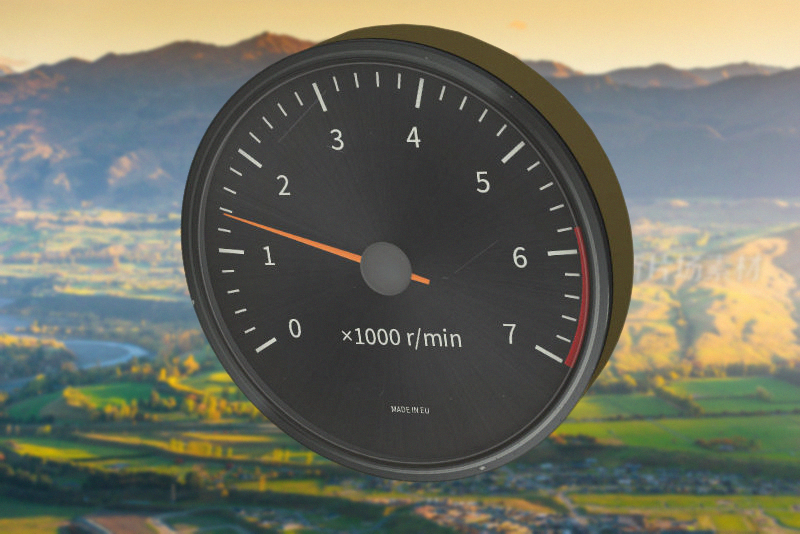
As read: 1400; rpm
